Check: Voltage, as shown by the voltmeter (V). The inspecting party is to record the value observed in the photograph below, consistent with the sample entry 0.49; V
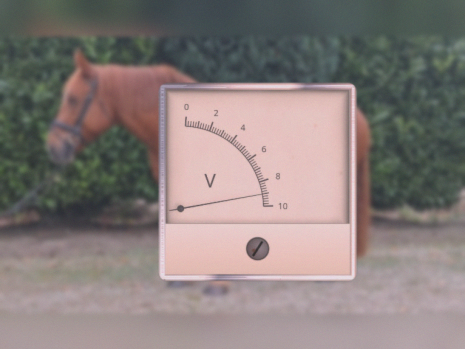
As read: 9; V
